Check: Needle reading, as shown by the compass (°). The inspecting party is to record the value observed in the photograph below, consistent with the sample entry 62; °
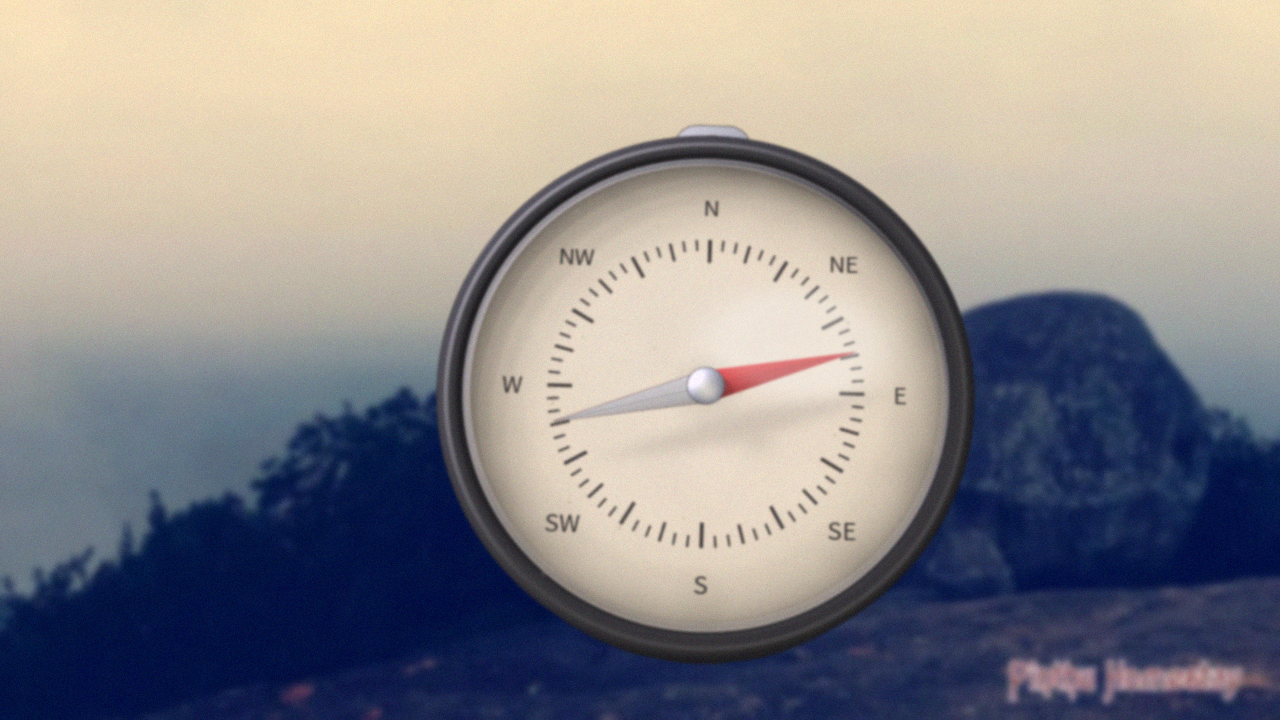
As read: 75; °
